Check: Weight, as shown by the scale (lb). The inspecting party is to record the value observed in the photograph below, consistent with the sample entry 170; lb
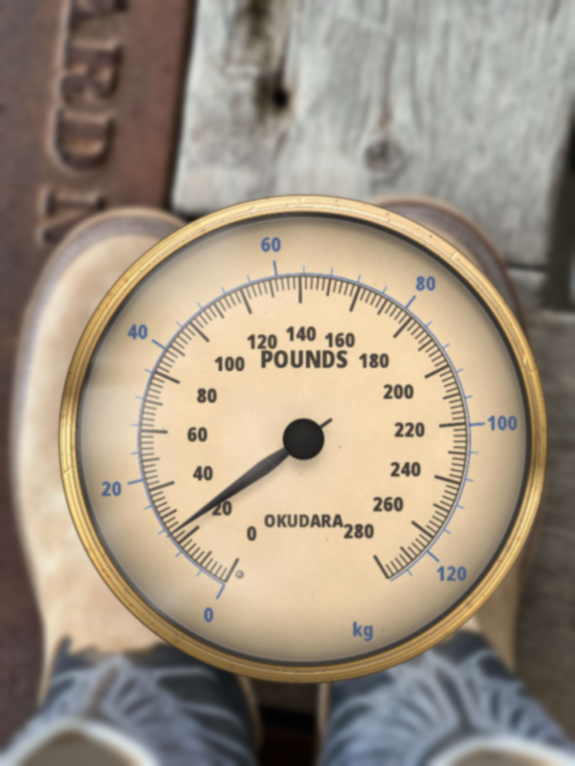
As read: 24; lb
